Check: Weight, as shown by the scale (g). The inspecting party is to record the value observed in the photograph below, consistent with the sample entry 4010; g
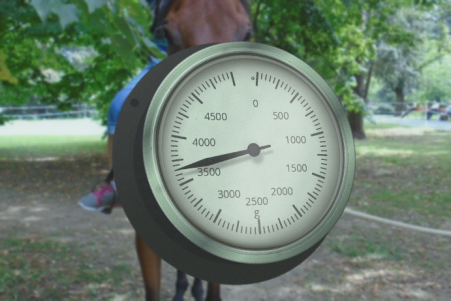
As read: 3650; g
